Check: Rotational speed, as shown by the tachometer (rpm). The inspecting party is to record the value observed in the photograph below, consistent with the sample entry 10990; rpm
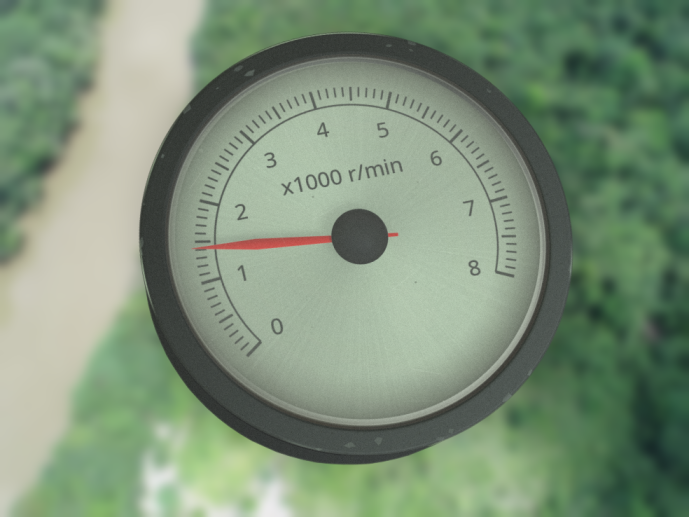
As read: 1400; rpm
